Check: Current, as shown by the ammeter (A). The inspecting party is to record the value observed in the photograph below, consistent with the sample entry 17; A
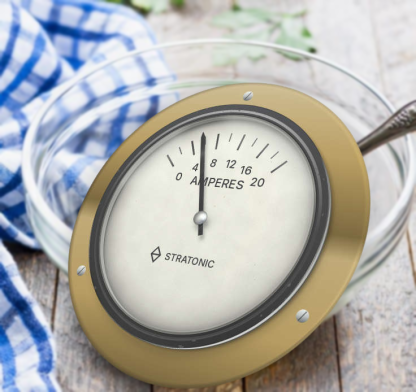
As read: 6; A
